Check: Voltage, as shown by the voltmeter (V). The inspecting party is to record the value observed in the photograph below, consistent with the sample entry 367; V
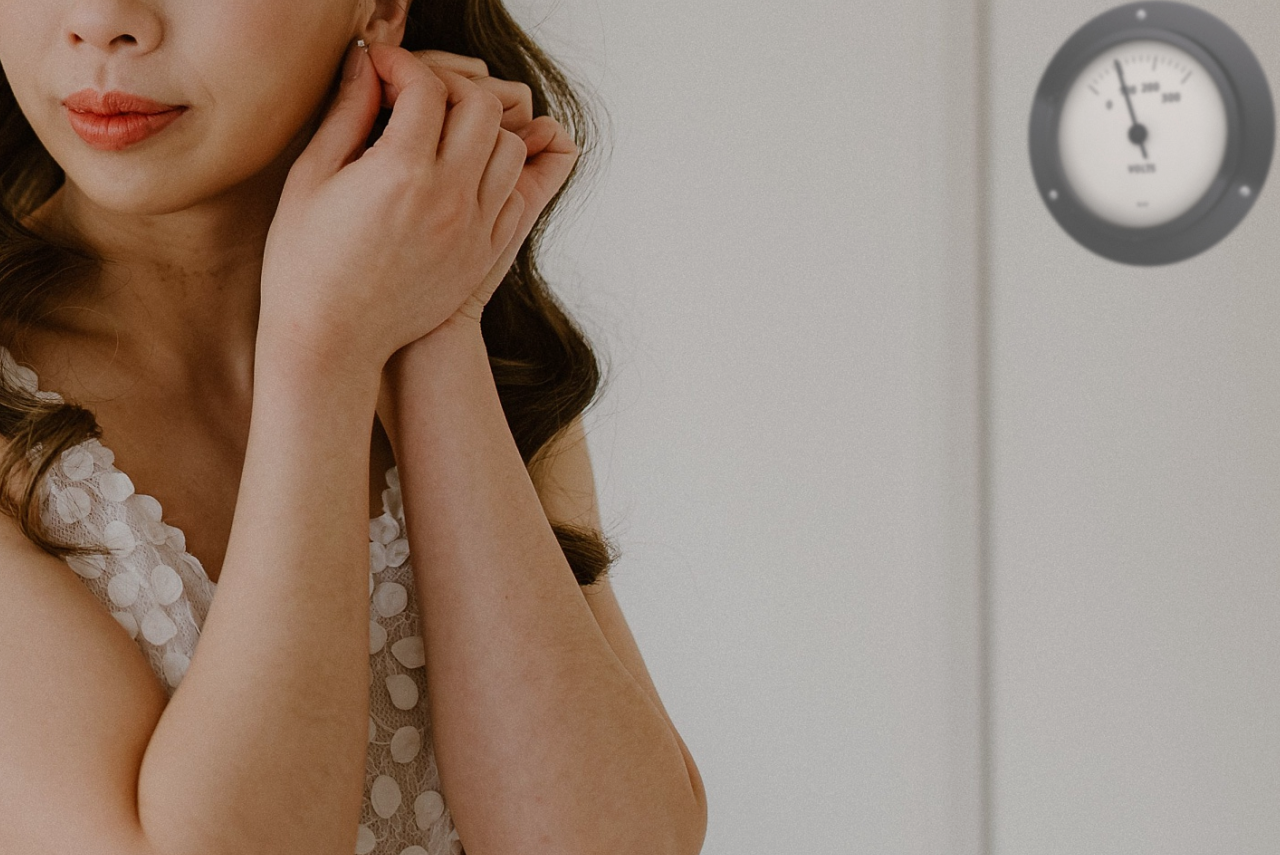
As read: 100; V
